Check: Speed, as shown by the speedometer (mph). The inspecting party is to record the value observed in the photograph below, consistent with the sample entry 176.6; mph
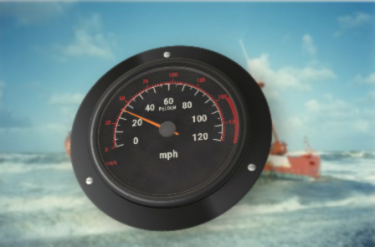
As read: 25; mph
